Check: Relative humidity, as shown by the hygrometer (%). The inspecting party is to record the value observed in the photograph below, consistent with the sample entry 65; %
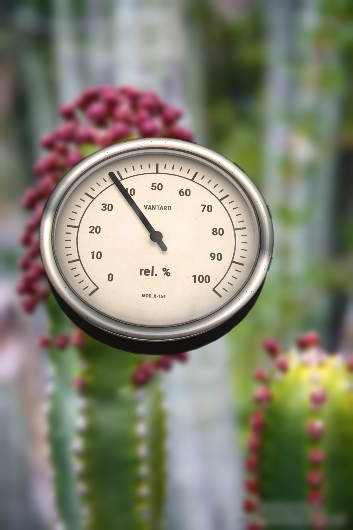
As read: 38; %
